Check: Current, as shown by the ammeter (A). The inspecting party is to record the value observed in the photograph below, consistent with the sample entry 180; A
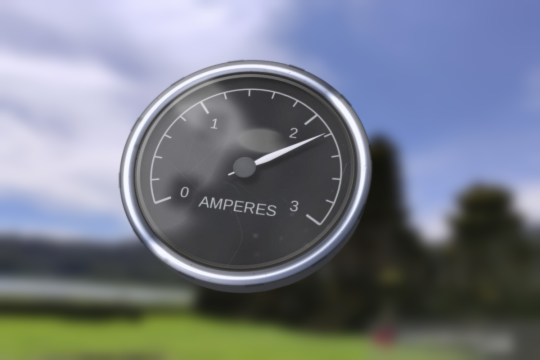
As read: 2.2; A
